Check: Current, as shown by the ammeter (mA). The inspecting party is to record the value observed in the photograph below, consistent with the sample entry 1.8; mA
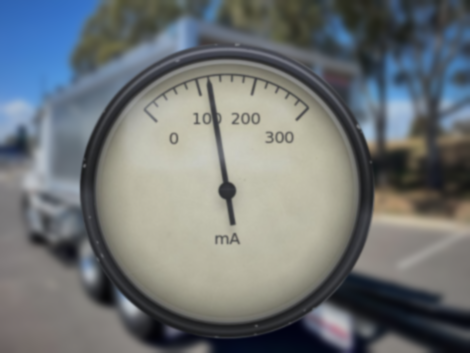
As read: 120; mA
